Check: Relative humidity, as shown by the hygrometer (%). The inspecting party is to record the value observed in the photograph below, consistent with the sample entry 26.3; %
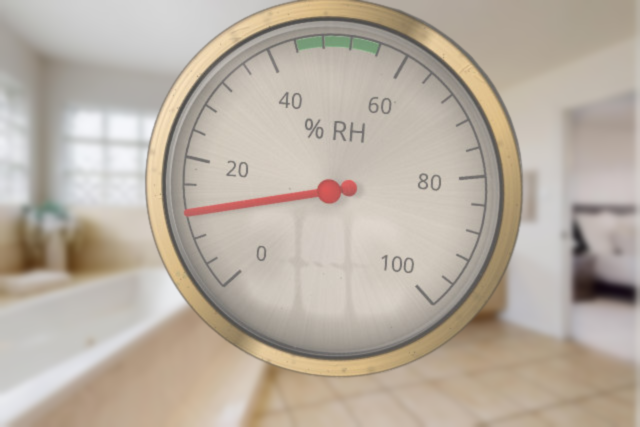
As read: 12; %
